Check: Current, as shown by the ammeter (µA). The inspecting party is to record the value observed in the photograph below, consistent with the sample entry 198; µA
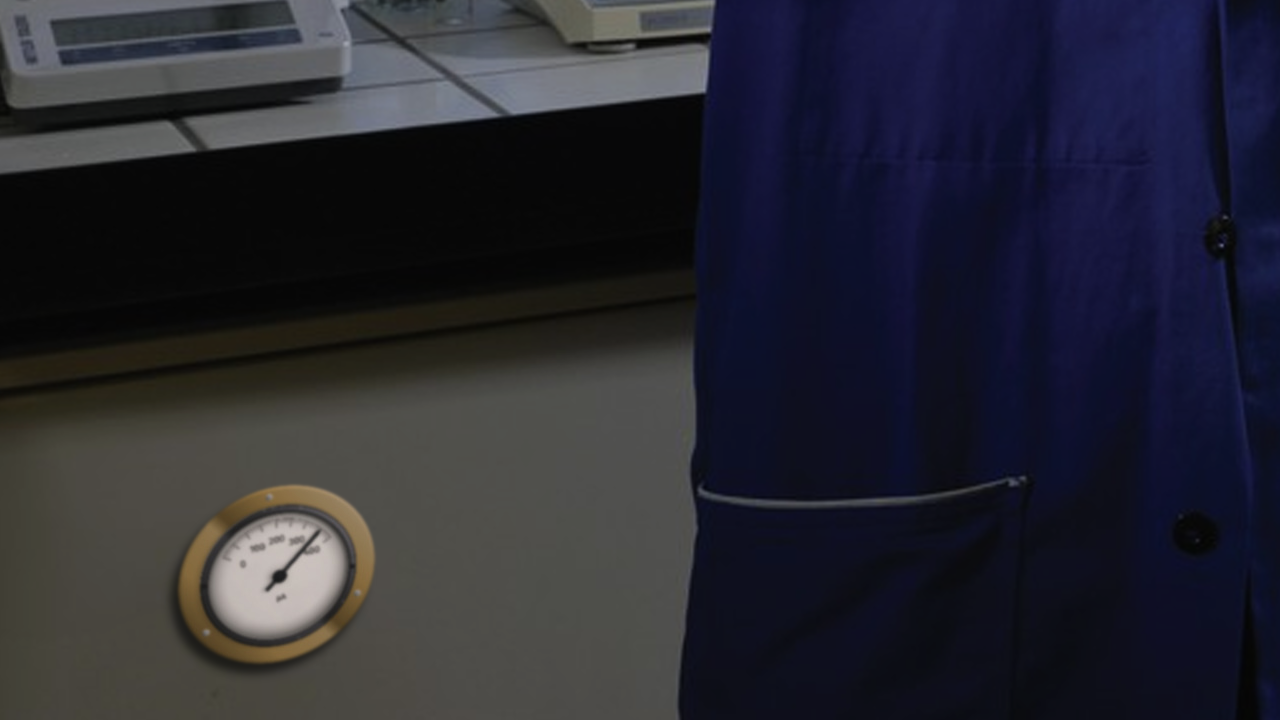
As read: 350; µA
